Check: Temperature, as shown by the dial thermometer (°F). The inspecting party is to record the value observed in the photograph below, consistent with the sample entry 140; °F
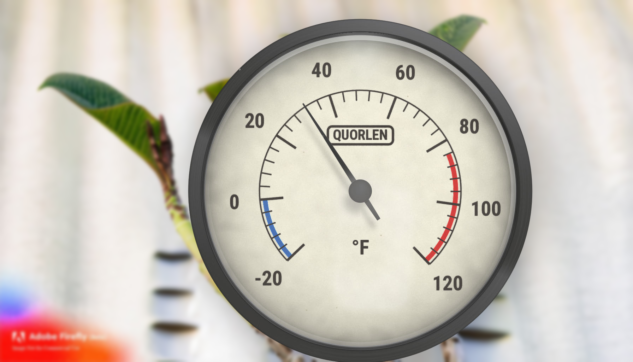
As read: 32; °F
